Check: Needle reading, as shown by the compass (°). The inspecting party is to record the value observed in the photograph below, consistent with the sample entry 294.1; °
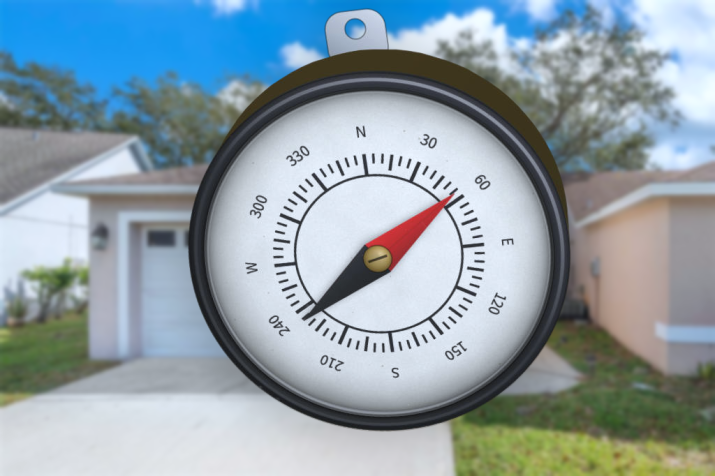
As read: 55; °
